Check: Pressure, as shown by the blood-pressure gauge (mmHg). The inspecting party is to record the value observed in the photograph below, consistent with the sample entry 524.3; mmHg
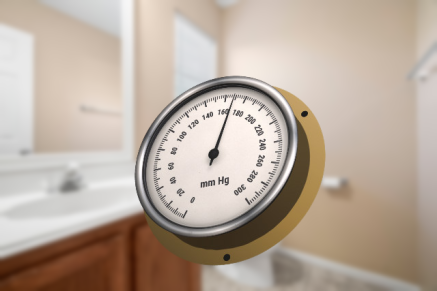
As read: 170; mmHg
